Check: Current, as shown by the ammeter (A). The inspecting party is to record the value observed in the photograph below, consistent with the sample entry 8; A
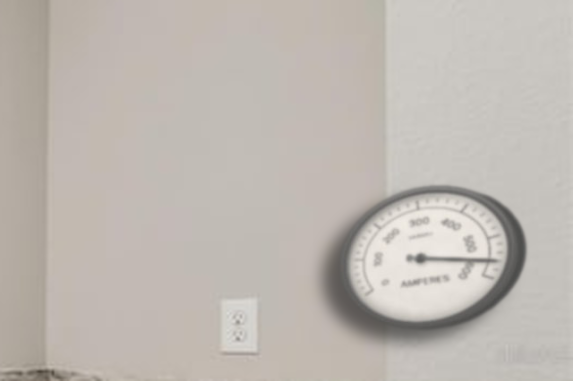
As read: 560; A
